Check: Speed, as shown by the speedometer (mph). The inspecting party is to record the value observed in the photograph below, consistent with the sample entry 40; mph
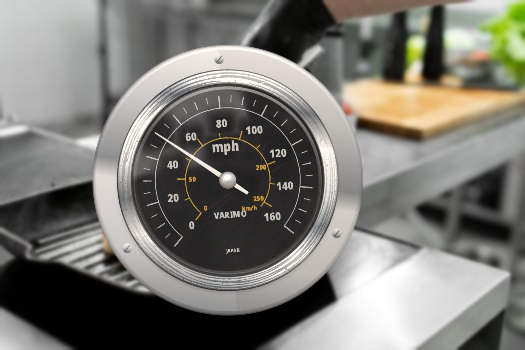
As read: 50; mph
